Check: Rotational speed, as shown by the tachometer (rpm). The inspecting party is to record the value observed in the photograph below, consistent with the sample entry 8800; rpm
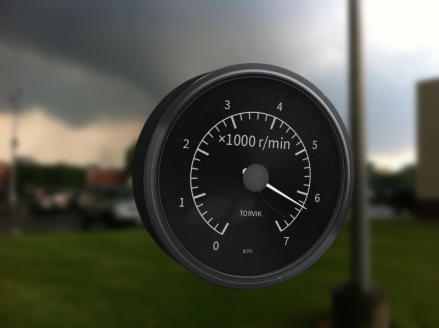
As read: 6300; rpm
